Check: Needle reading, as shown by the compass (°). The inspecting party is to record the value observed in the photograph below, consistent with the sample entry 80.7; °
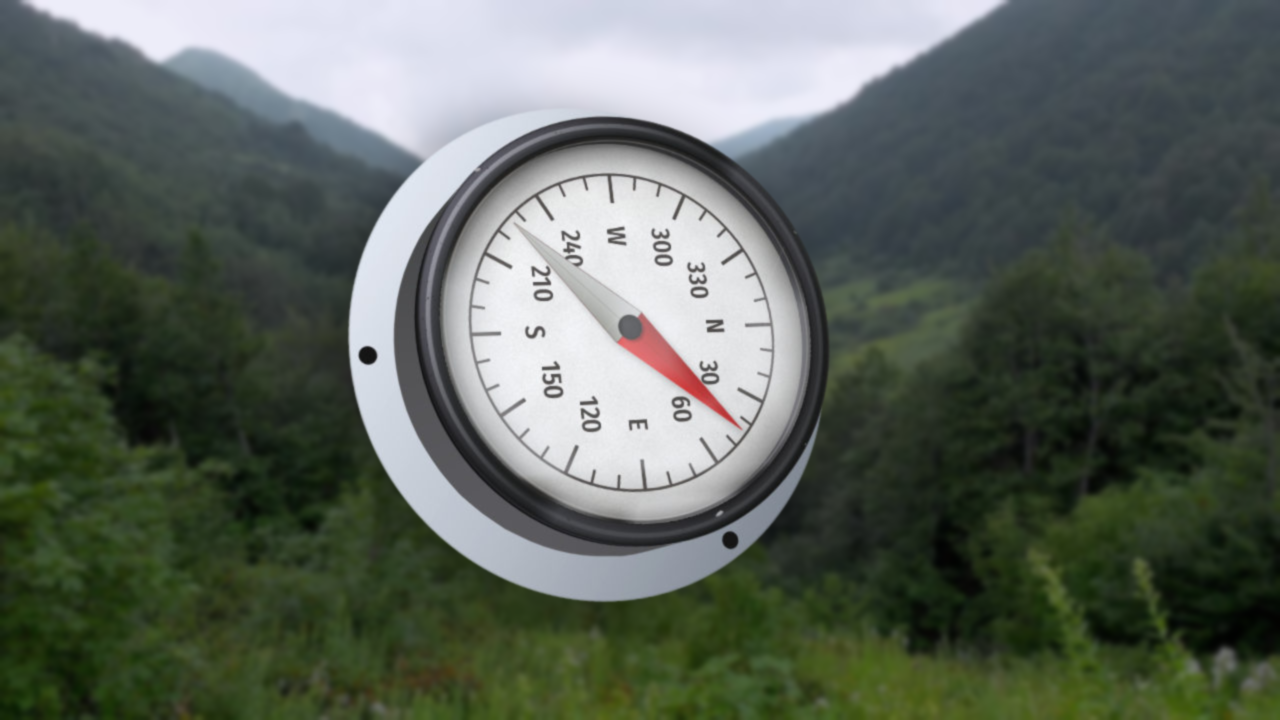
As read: 45; °
